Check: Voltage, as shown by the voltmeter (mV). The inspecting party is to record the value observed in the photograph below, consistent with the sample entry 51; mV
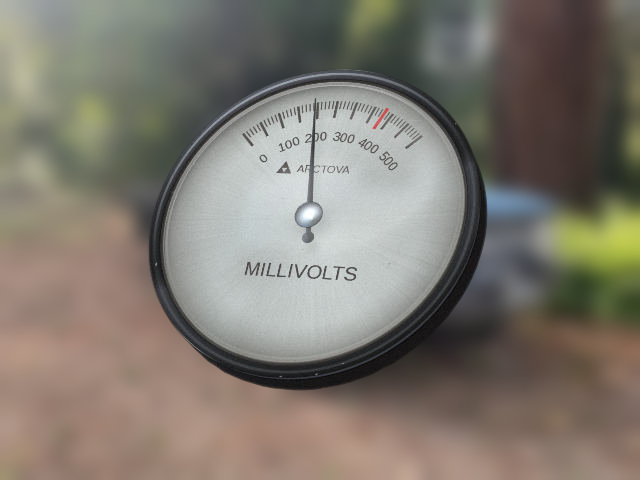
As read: 200; mV
